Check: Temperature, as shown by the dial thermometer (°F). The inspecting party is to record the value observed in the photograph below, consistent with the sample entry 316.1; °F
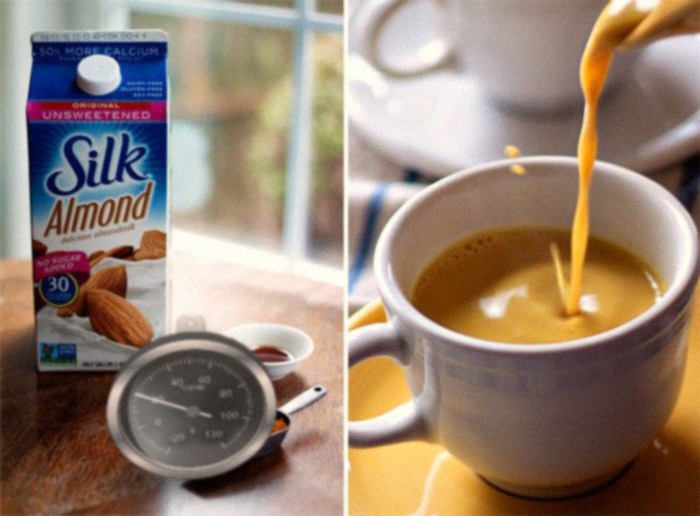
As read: 20; °F
